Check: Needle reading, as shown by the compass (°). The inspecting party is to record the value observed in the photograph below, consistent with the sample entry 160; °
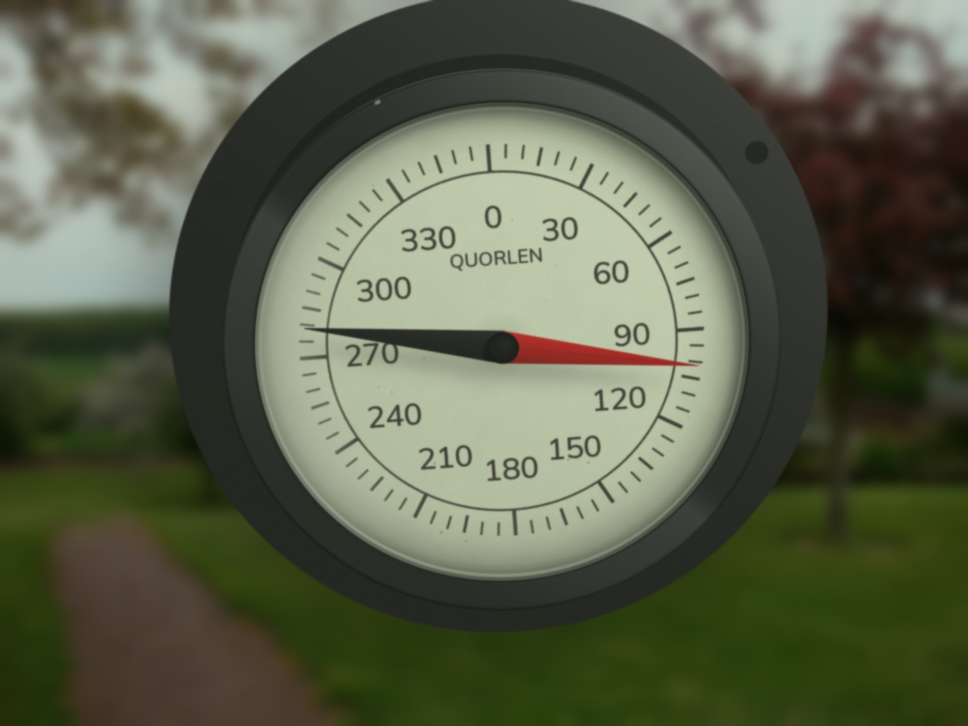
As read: 100; °
